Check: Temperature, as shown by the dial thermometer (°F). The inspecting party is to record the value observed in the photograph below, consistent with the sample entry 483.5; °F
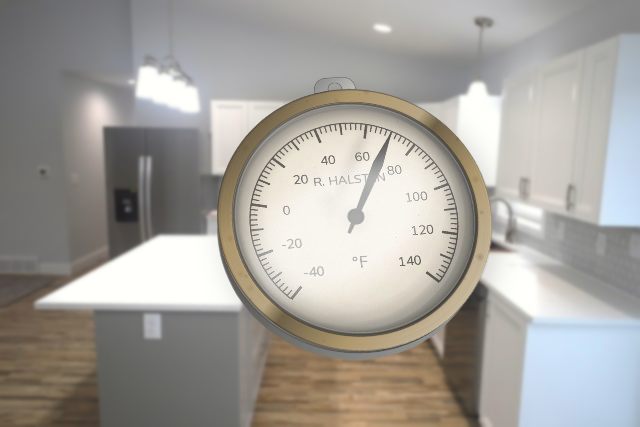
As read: 70; °F
